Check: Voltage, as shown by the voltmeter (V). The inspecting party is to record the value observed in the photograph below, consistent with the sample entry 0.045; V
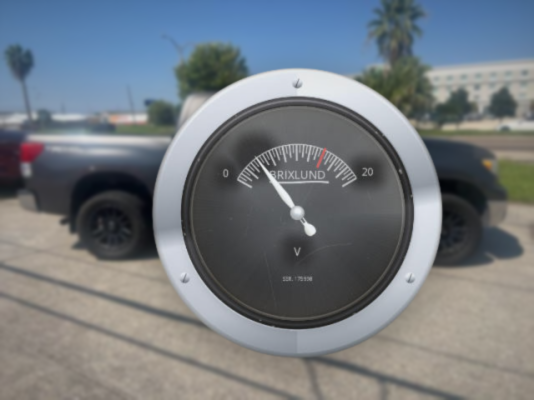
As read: 4; V
